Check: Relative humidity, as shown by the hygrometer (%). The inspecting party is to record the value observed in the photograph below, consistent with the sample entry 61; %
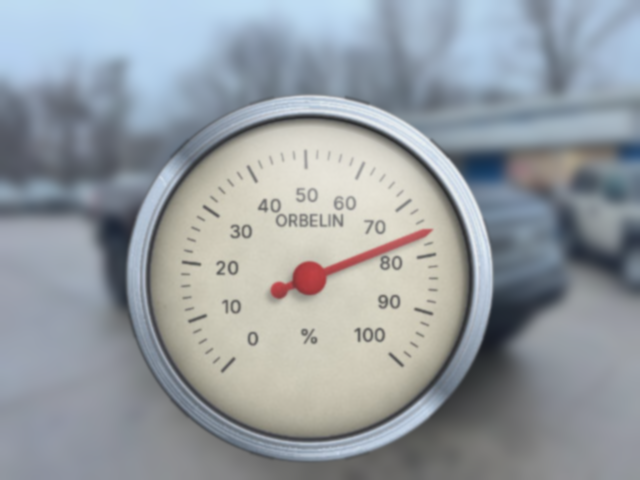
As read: 76; %
